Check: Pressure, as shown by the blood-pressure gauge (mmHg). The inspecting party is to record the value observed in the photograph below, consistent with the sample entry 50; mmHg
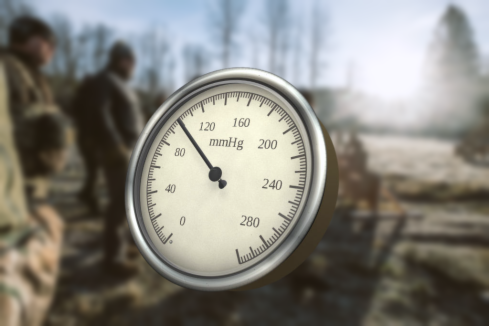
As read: 100; mmHg
